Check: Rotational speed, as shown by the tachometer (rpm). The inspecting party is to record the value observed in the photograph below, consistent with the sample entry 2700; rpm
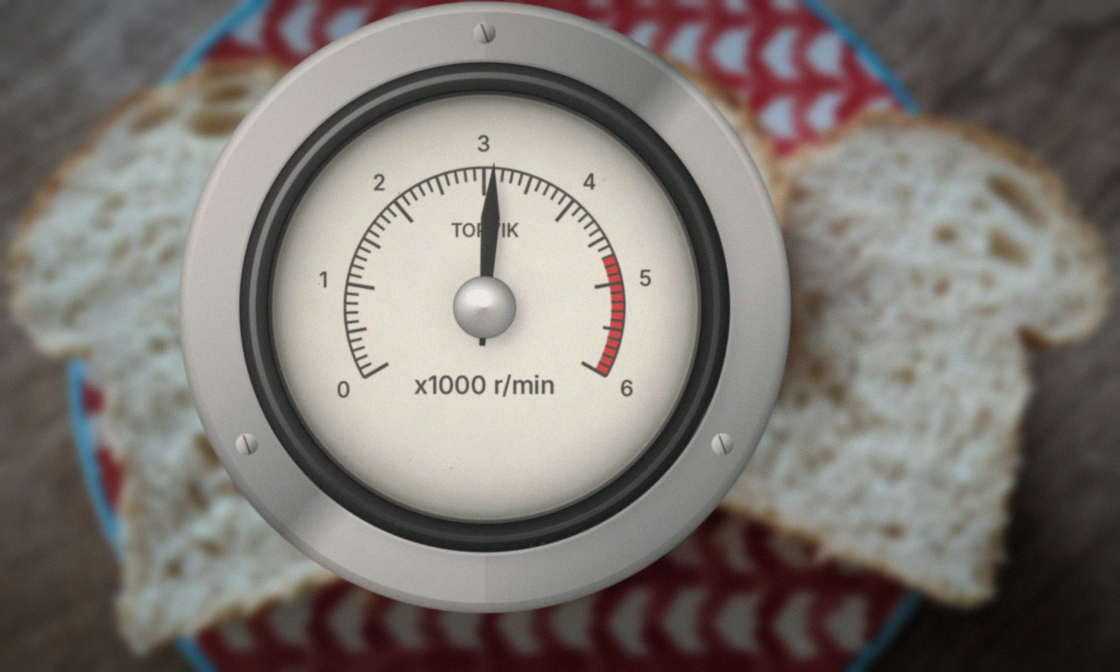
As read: 3100; rpm
